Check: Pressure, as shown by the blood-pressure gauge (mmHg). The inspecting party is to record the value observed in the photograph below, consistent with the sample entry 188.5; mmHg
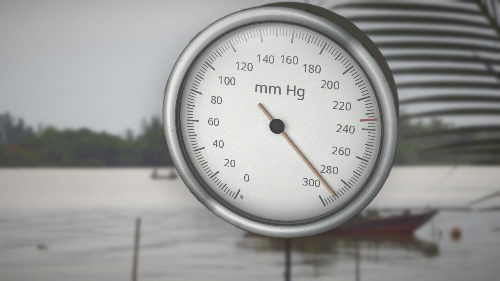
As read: 290; mmHg
